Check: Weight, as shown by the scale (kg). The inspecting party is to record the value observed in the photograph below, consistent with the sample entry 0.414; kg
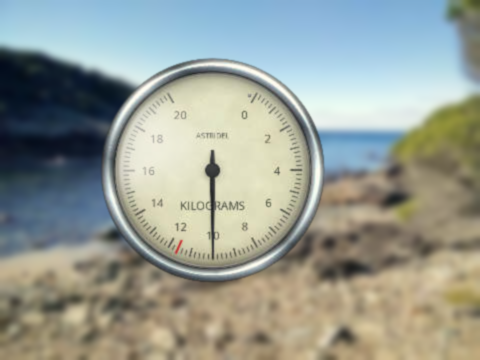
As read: 10; kg
